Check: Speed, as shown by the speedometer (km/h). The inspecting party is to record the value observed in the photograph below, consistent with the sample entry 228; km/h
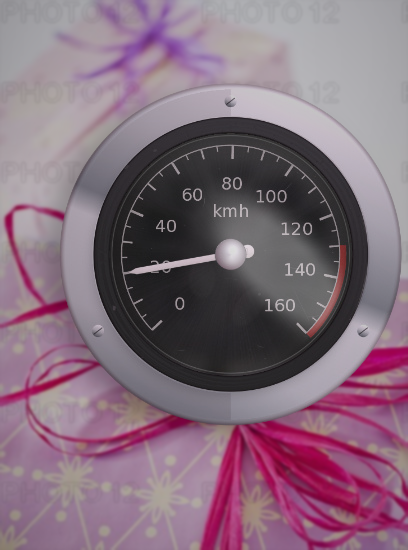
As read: 20; km/h
